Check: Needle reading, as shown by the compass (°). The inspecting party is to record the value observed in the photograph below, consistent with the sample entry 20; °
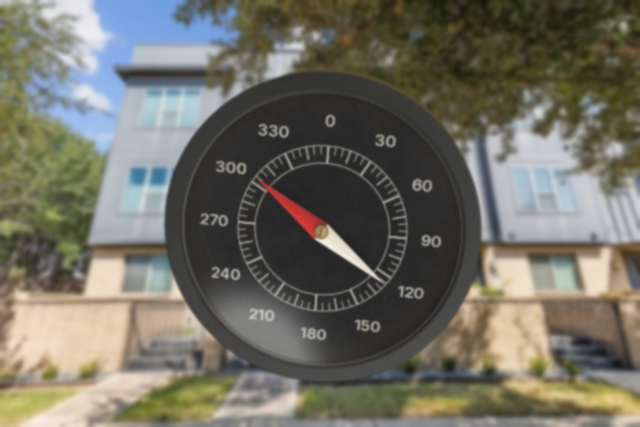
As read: 305; °
